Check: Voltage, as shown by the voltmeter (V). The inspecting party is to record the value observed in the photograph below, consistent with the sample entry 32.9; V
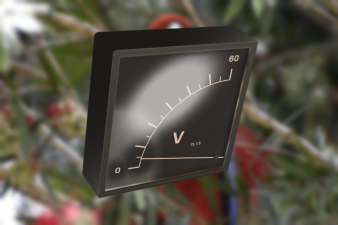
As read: 5; V
